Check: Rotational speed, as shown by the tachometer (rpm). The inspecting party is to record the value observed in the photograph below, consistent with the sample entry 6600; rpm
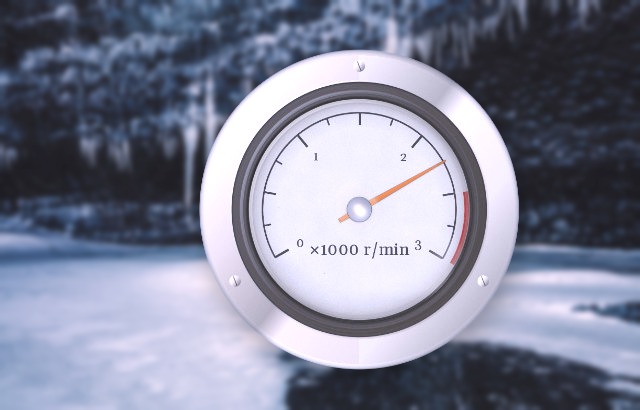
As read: 2250; rpm
